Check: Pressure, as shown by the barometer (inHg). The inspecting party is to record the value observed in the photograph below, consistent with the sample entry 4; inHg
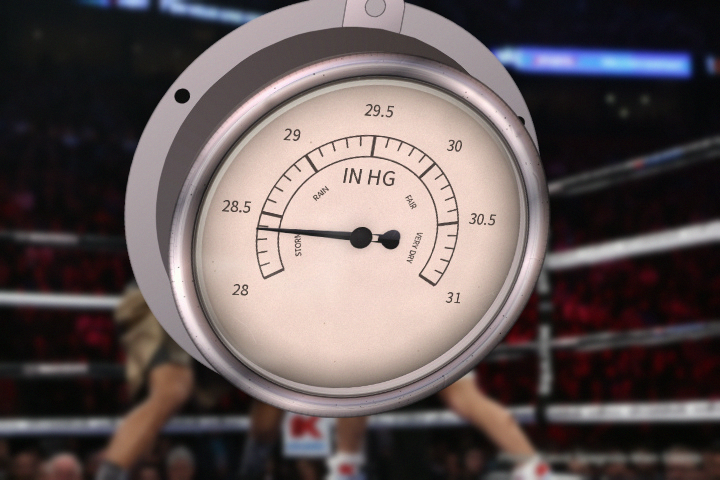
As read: 28.4; inHg
